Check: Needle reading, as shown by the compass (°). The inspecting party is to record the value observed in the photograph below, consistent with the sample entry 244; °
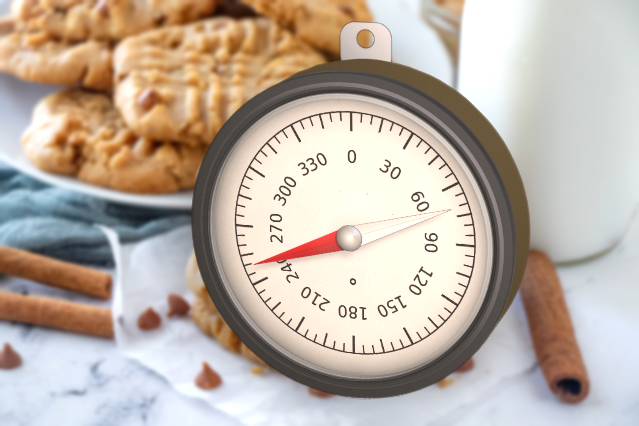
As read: 250; °
